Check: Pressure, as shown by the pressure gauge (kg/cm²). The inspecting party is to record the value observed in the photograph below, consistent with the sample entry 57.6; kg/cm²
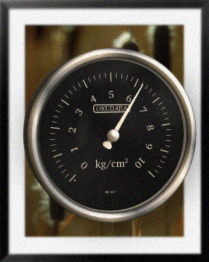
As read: 6.2; kg/cm²
